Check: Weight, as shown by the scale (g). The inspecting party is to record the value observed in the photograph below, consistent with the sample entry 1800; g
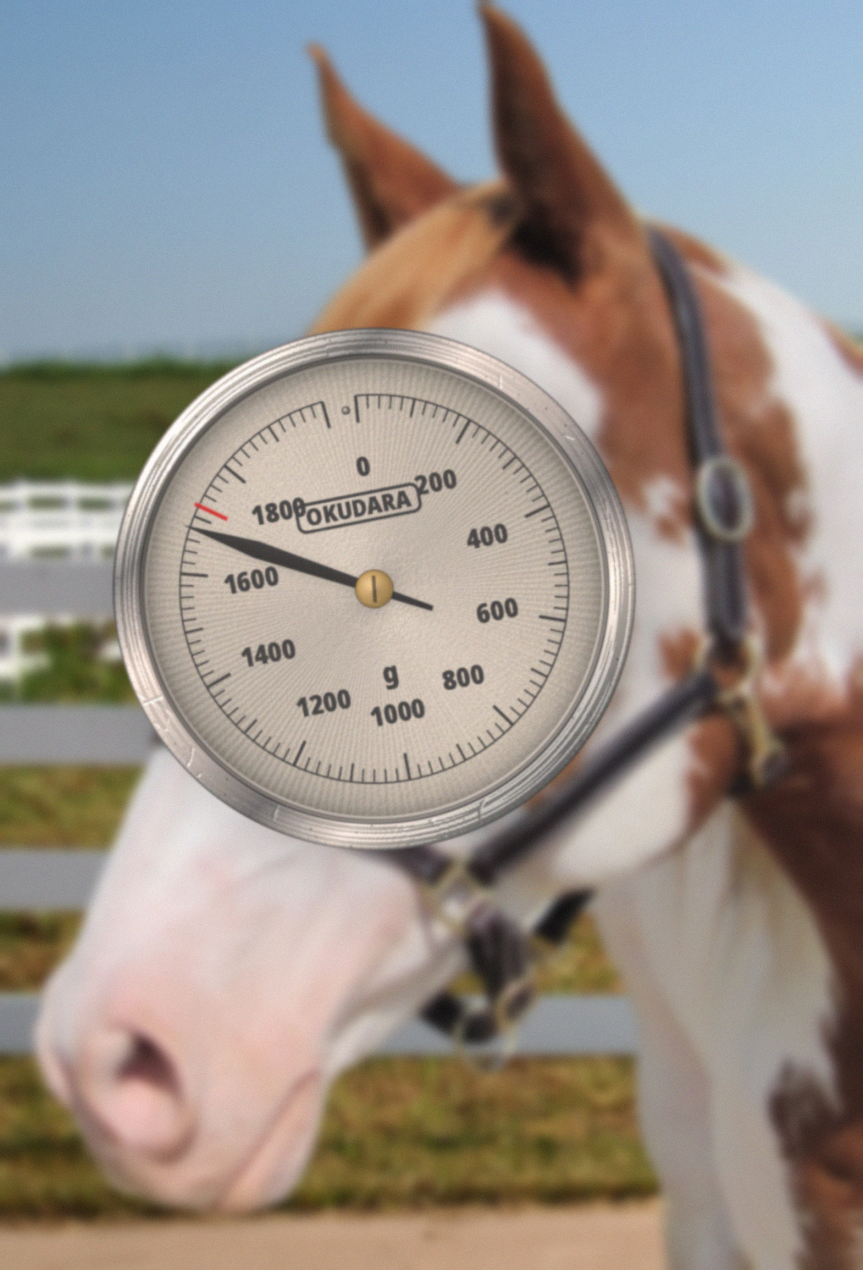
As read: 1680; g
